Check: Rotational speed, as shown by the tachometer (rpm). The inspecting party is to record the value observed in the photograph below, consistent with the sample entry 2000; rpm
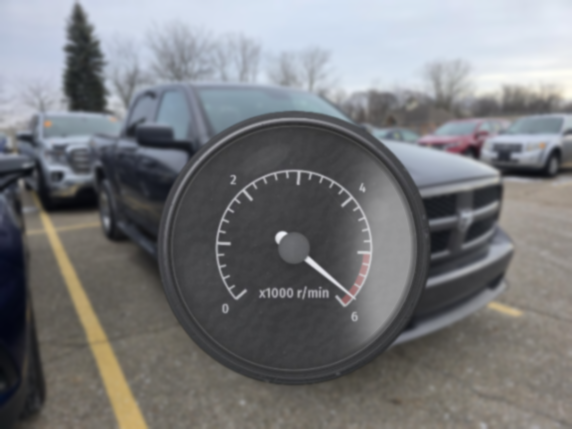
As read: 5800; rpm
